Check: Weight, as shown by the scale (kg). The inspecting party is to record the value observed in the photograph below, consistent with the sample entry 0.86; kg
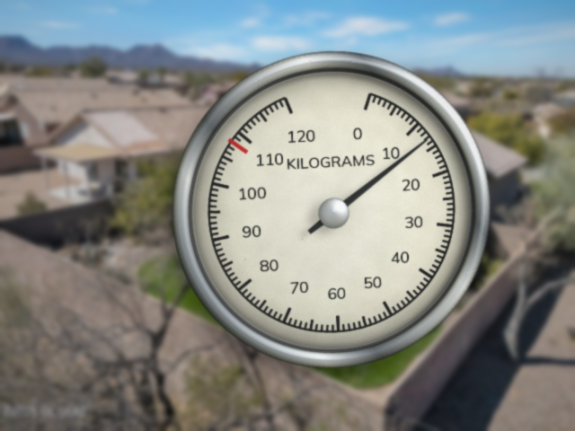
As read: 13; kg
